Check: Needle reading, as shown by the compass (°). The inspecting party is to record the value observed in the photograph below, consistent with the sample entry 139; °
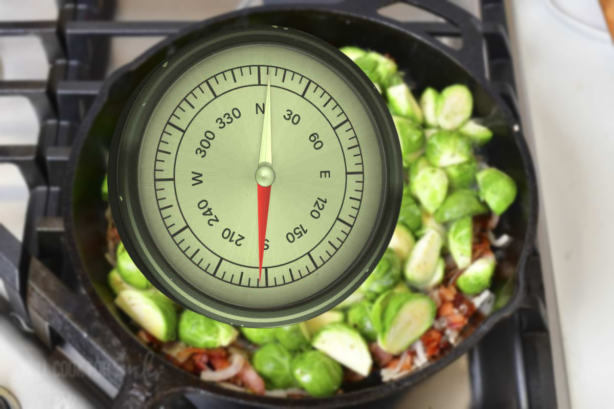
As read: 185; °
